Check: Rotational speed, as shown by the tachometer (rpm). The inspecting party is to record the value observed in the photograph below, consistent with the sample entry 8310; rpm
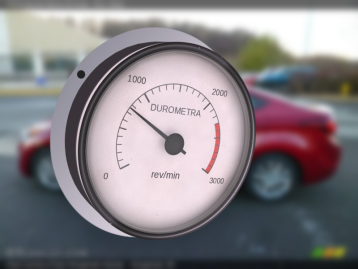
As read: 750; rpm
